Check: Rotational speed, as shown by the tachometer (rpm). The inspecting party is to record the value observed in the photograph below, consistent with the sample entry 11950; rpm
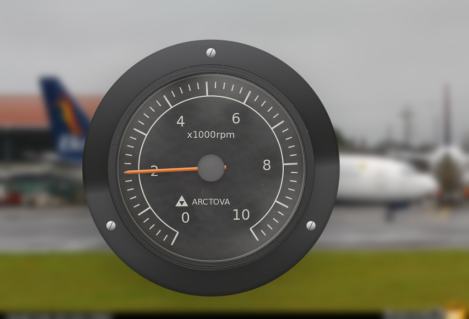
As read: 2000; rpm
